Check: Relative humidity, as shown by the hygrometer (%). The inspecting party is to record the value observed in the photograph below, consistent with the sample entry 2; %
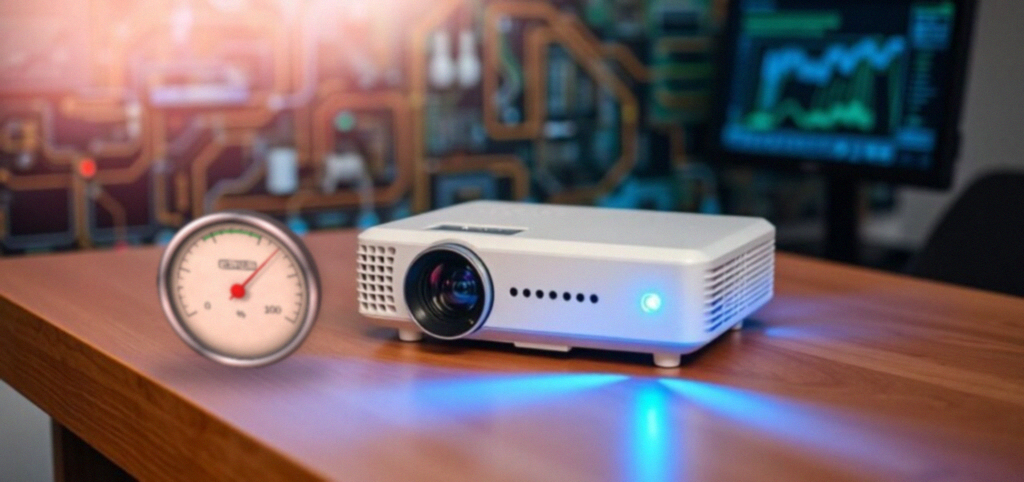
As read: 68; %
